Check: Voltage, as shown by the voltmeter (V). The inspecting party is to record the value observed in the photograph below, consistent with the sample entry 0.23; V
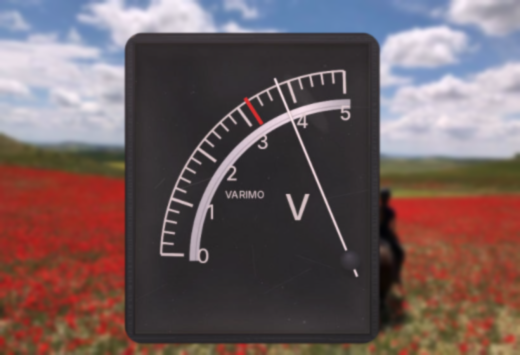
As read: 3.8; V
